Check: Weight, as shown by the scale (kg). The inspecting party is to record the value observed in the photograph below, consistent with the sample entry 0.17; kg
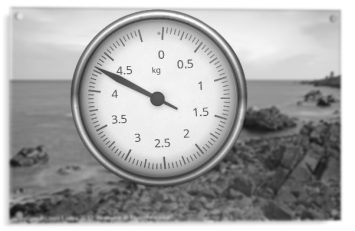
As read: 4.3; kg
